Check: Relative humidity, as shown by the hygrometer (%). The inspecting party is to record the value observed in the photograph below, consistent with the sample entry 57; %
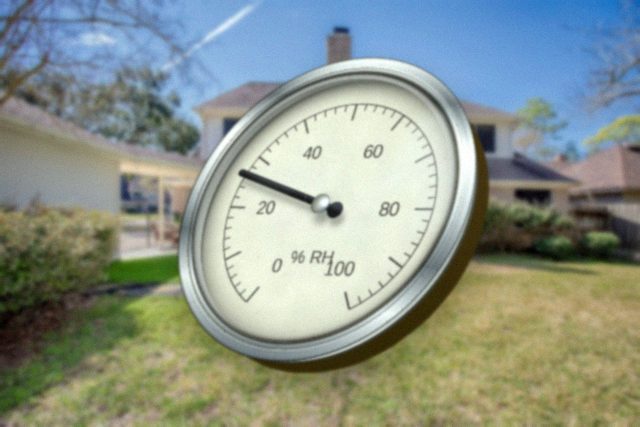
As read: 26; %
